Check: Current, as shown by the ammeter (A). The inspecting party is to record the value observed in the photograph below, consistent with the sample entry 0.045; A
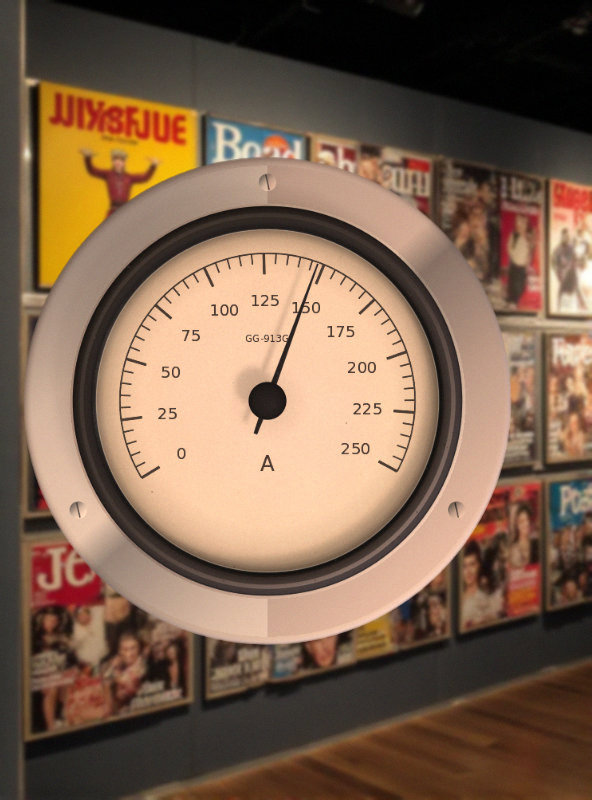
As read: 147.5; A
